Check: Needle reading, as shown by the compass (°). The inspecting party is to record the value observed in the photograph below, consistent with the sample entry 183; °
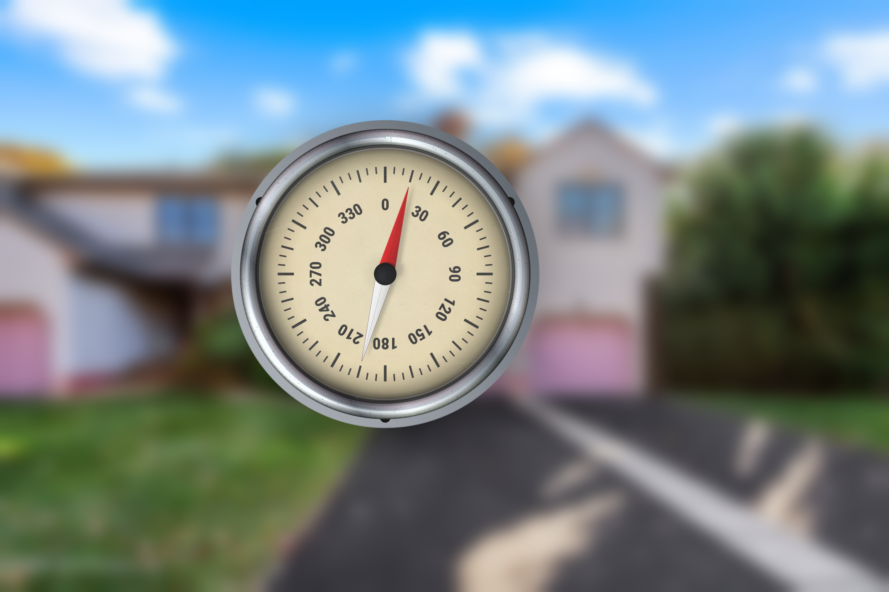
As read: 15; °
